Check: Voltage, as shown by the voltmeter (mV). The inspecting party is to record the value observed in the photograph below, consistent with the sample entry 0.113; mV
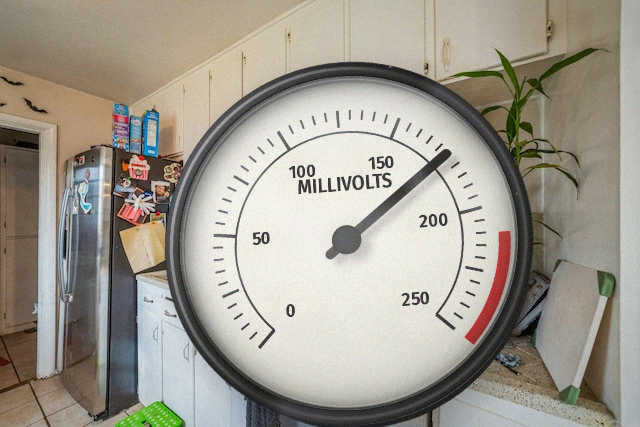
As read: 175; mV
